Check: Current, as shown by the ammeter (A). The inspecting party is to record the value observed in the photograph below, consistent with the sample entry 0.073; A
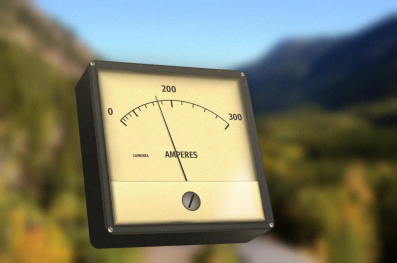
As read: 170; A
